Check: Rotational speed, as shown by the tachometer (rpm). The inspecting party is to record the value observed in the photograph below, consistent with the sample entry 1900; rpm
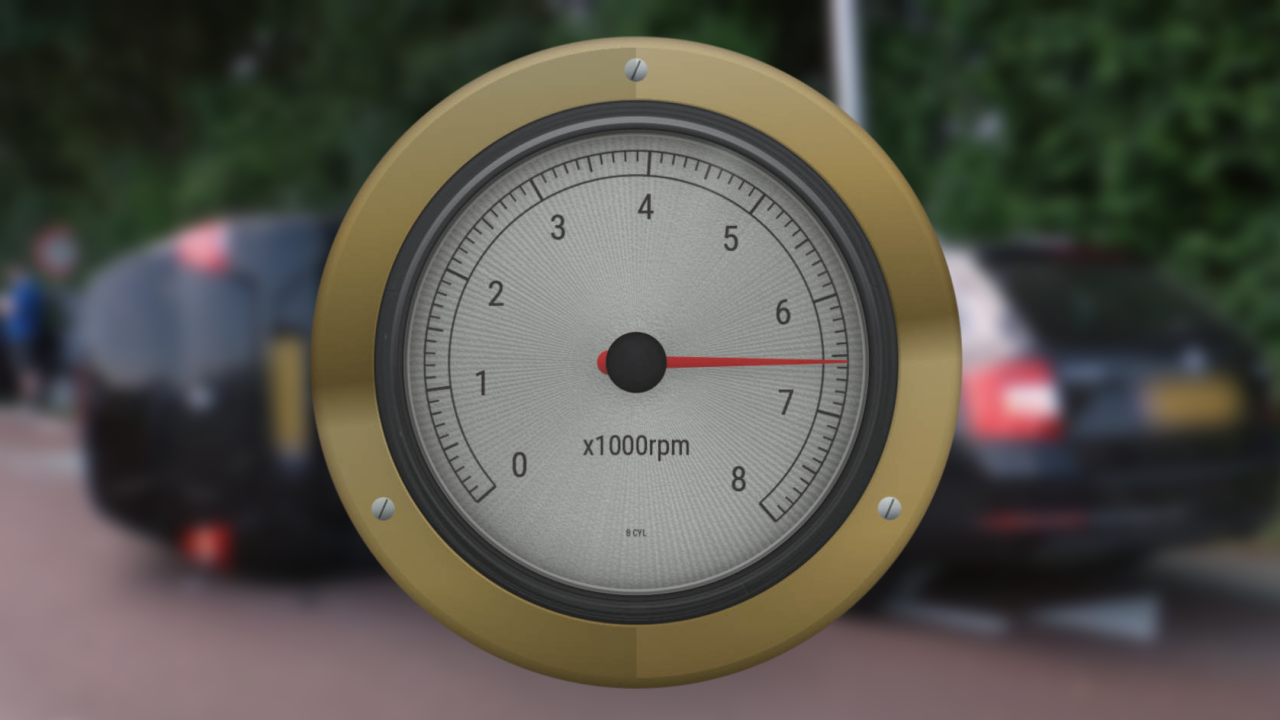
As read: 6550; rpm
